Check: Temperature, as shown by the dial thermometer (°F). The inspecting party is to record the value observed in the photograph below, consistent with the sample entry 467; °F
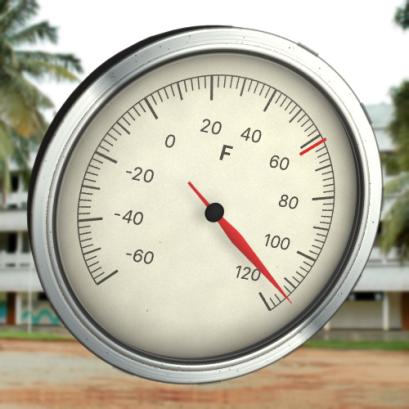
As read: 114; °F
